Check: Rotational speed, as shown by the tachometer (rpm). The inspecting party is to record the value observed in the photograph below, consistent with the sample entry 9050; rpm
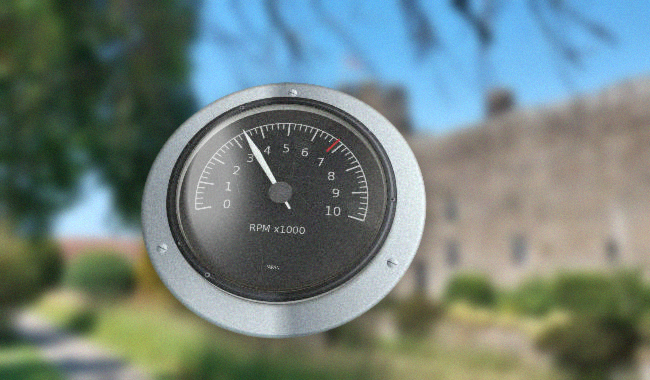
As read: 3400; rpm
